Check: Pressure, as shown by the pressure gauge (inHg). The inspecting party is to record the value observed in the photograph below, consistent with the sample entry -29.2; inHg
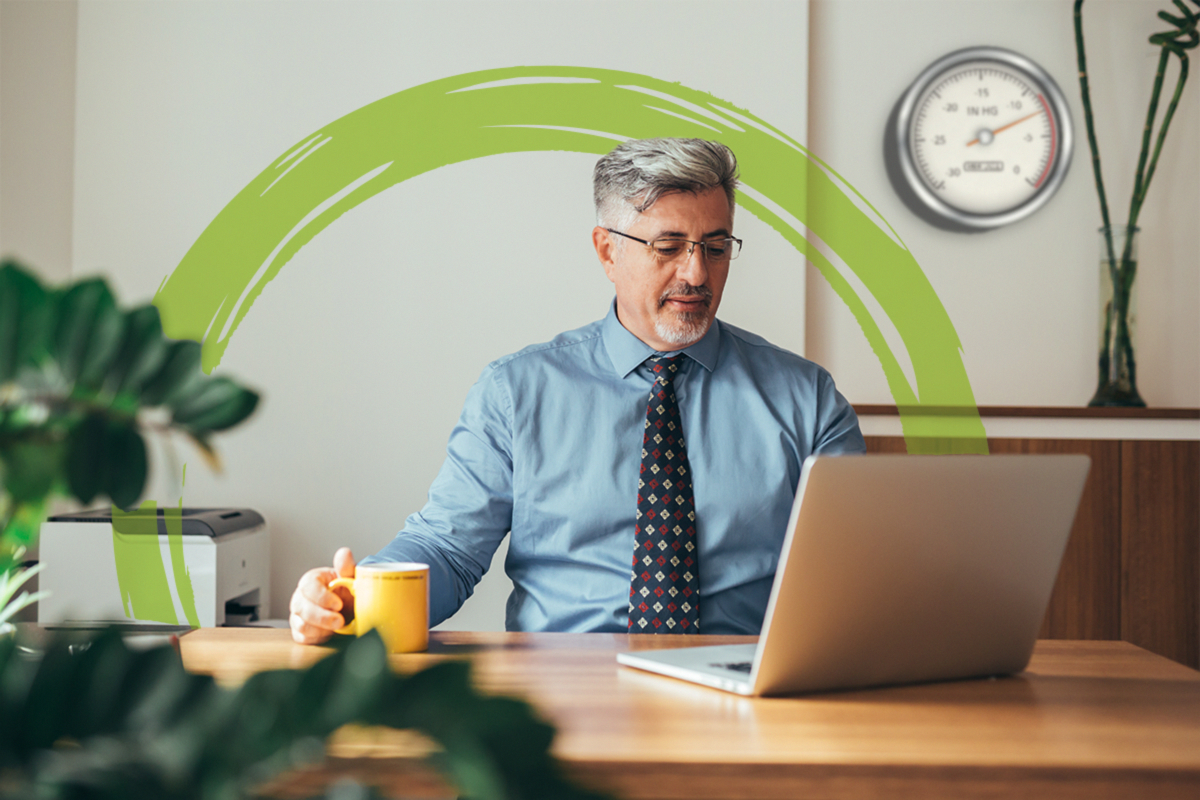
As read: -7.5; inHg
